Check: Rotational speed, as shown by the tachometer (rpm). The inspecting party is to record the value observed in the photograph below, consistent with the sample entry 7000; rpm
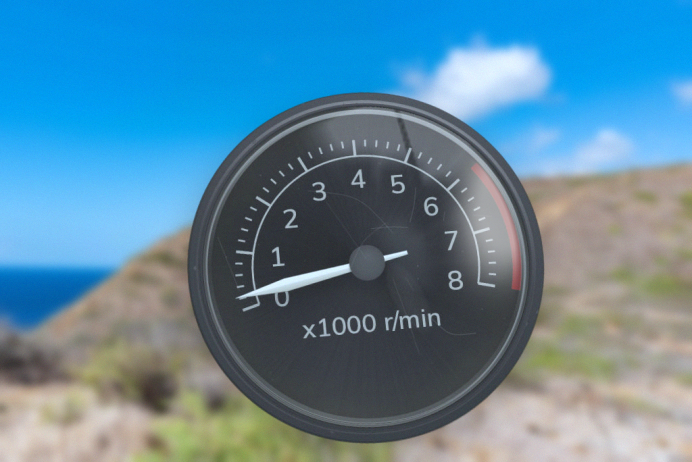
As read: 200; rpm
